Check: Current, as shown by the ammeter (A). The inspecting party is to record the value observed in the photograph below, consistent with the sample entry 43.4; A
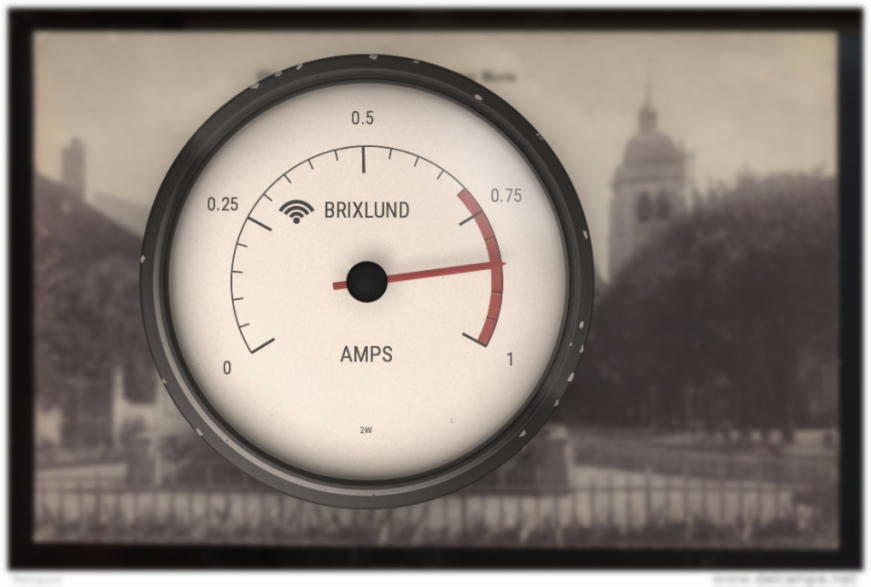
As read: 0.85; A
